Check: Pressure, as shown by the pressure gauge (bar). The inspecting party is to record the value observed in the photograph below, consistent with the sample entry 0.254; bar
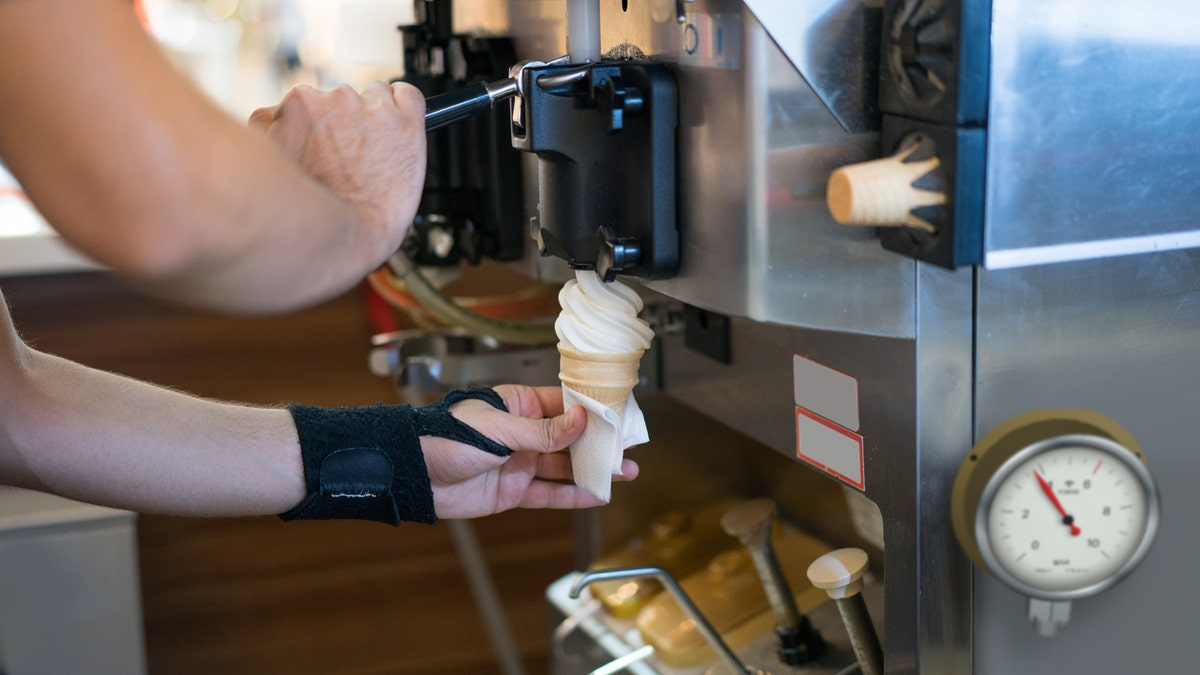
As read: 3.75; bar
